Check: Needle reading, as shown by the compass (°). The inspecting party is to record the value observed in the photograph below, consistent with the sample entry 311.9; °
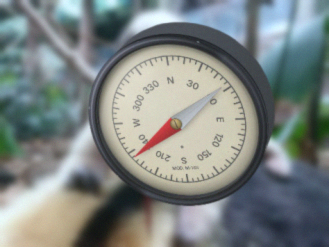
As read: 235; °
